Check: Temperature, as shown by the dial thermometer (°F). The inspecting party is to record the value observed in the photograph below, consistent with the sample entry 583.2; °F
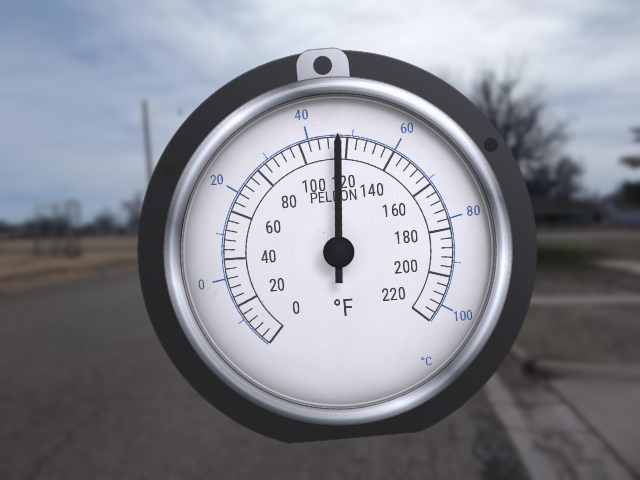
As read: 116; °F
